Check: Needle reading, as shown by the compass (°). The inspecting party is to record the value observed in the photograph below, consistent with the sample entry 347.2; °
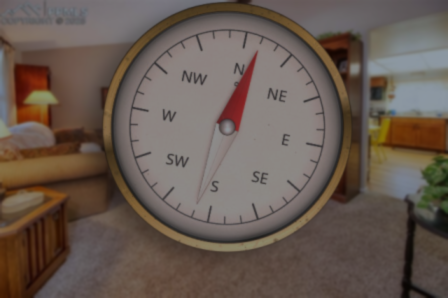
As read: 10; °
